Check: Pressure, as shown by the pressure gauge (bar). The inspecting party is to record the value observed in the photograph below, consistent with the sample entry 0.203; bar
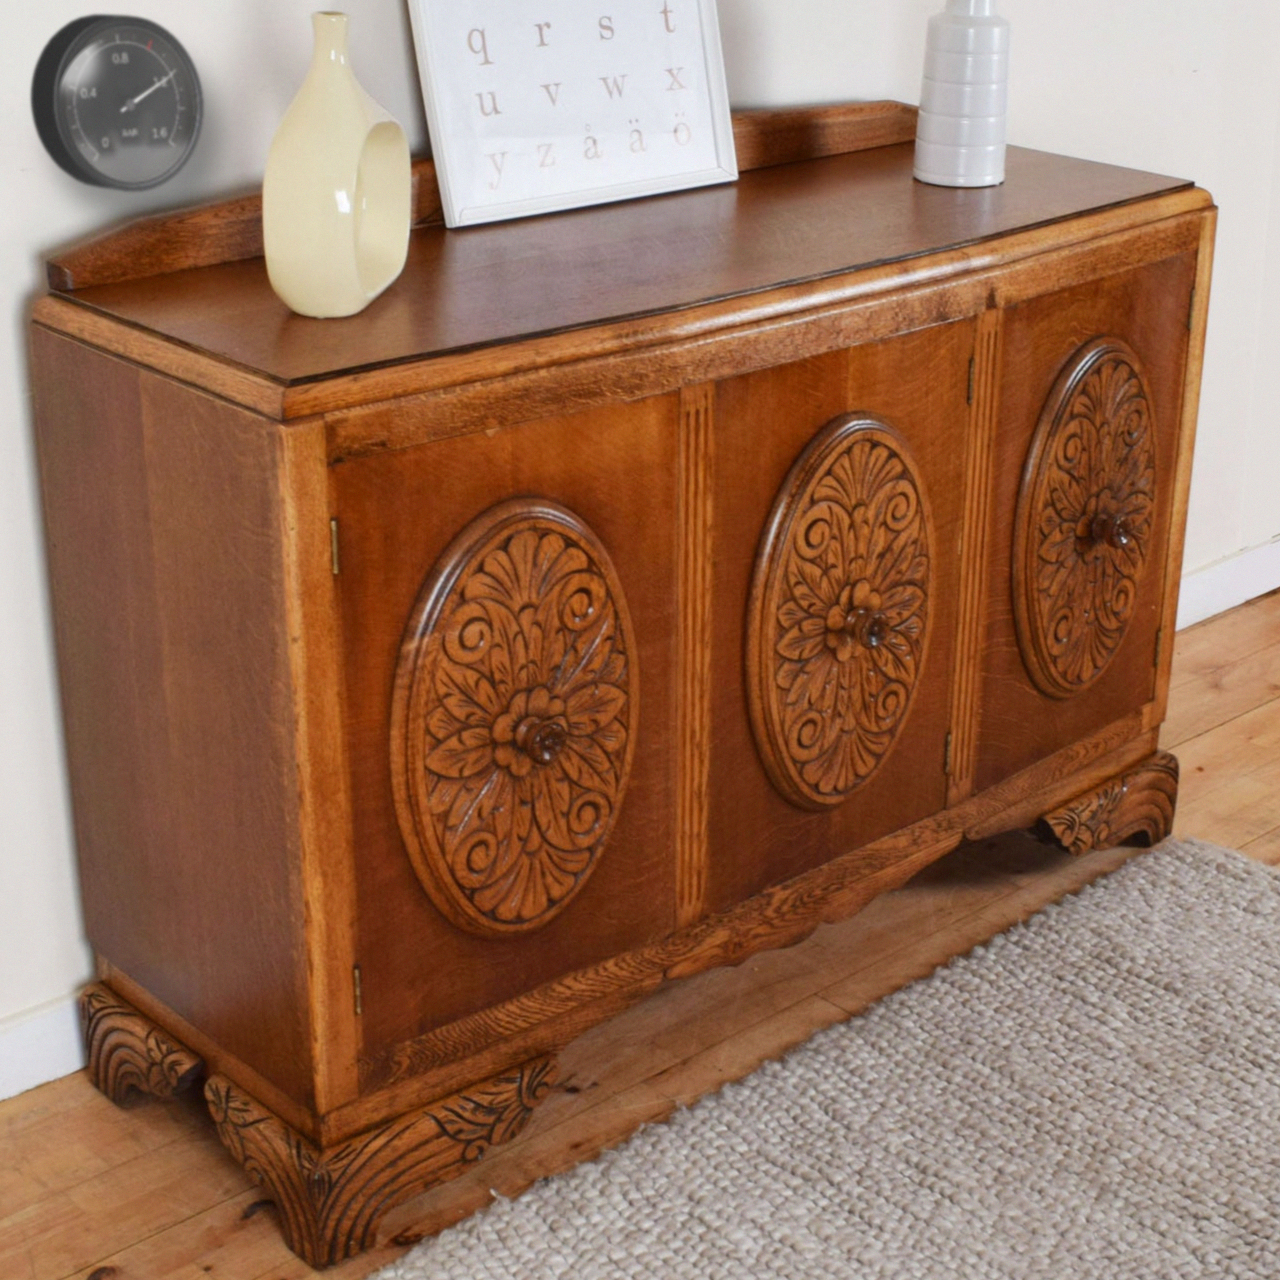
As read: 1.2; bar
